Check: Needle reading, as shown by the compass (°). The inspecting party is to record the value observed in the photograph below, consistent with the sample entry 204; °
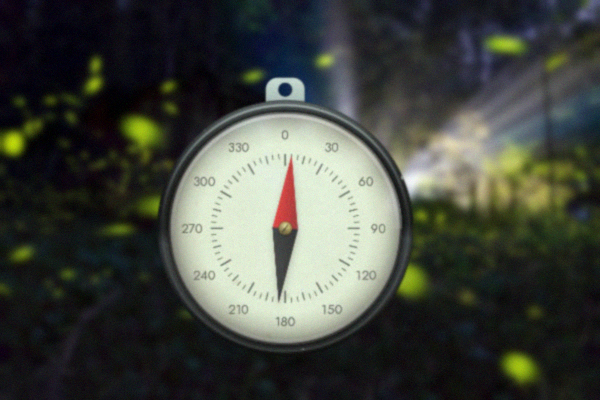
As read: 5; °
